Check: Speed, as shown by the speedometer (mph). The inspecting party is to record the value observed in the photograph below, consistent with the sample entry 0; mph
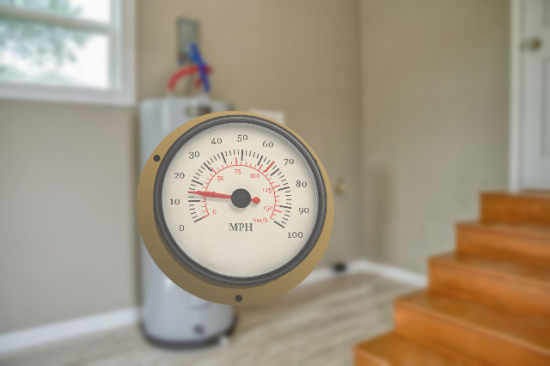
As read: 14; mph
